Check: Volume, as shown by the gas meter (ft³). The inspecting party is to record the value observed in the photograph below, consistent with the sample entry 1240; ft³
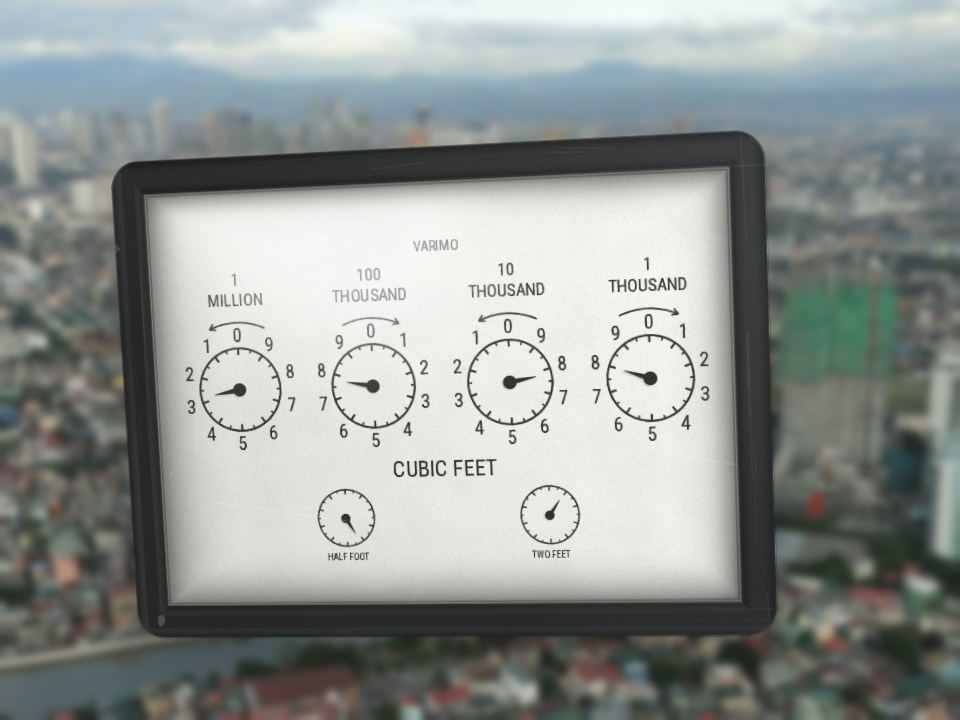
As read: 277800; ft³
